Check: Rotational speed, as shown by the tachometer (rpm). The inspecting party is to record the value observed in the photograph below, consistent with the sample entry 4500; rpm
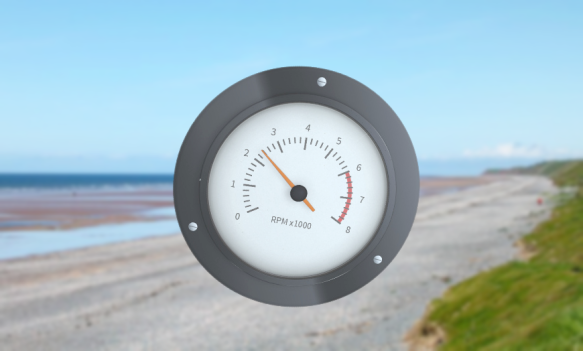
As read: 2400; rpm
